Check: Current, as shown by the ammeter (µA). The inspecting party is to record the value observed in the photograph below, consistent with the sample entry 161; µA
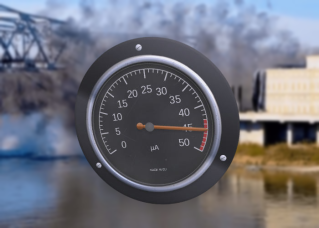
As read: 45; µA
